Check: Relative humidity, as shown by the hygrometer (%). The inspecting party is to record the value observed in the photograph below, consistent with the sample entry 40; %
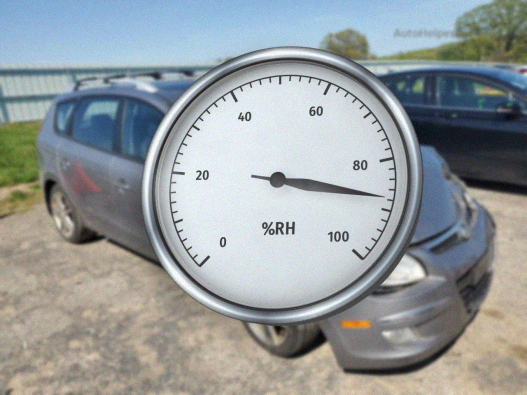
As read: 88; %
